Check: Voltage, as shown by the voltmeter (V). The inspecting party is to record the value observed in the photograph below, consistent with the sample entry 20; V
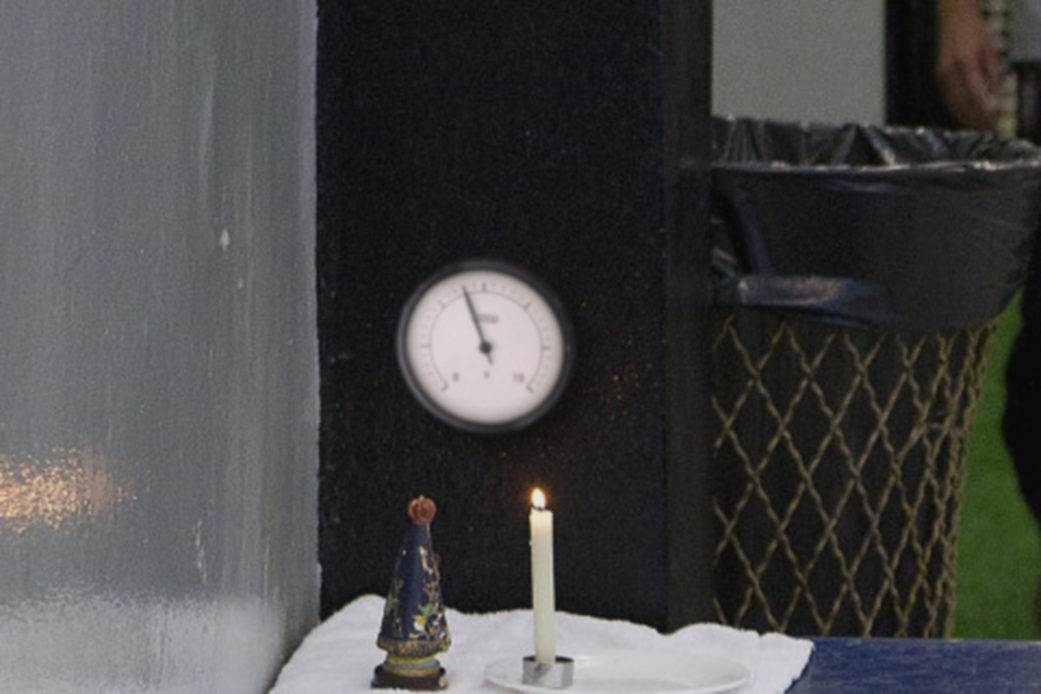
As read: 6.5; V
